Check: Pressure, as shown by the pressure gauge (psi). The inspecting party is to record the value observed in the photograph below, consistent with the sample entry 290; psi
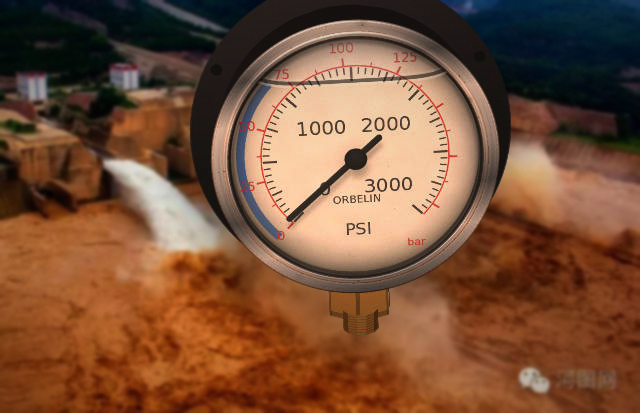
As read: 50; psi
